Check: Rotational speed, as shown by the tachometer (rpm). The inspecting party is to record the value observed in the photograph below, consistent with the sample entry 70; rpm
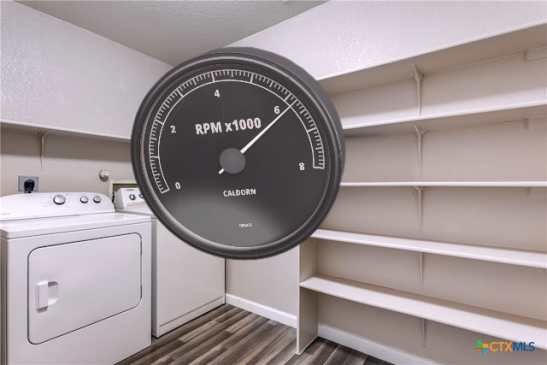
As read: 6200; rpm
